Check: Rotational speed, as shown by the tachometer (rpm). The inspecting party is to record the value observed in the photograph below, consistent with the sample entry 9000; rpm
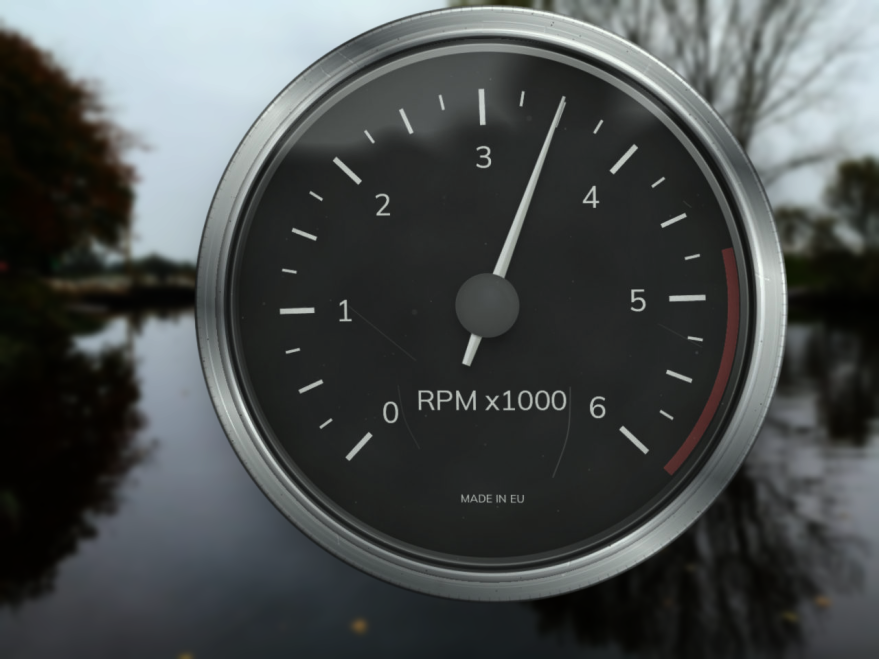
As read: 3500; rpm
